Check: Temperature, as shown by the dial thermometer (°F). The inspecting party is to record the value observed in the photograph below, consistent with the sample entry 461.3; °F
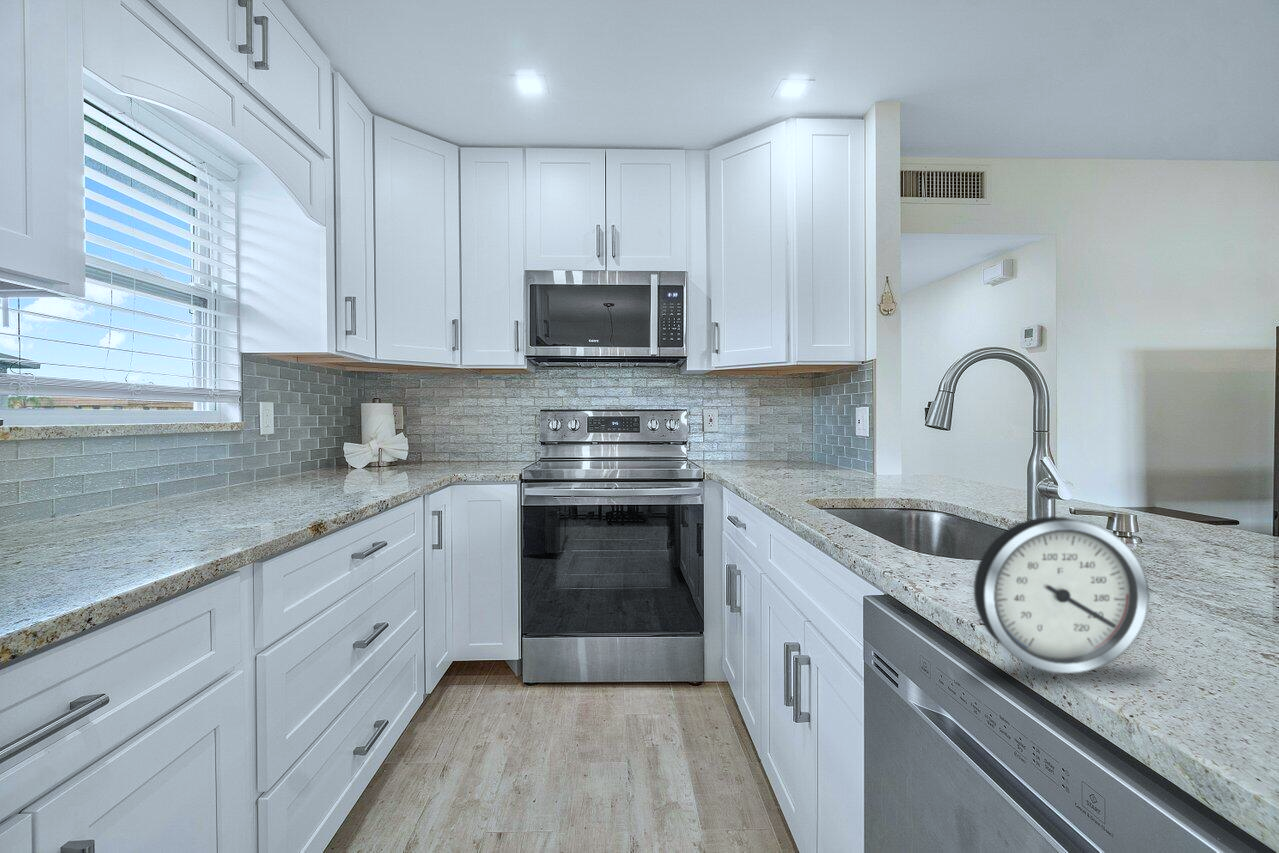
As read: 200; °F
